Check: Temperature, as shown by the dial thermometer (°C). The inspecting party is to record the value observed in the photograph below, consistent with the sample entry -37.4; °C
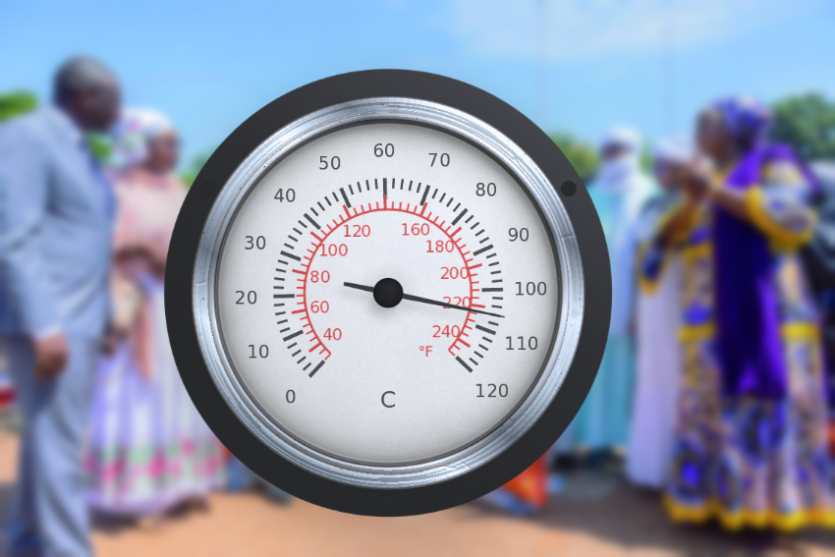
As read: 106; °C
